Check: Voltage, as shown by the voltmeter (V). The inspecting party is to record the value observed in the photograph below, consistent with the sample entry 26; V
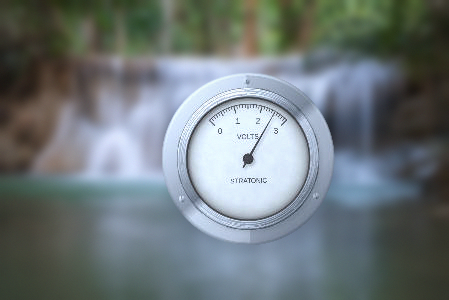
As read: 2.5; V
